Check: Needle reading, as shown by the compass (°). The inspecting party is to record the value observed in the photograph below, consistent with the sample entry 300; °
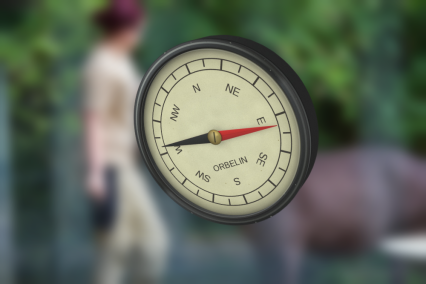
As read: 97.5; °
